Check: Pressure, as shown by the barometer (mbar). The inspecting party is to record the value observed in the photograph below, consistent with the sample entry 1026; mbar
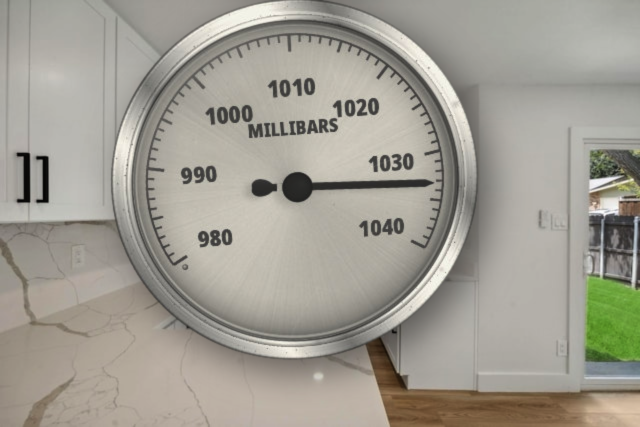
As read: 1033; mbar
